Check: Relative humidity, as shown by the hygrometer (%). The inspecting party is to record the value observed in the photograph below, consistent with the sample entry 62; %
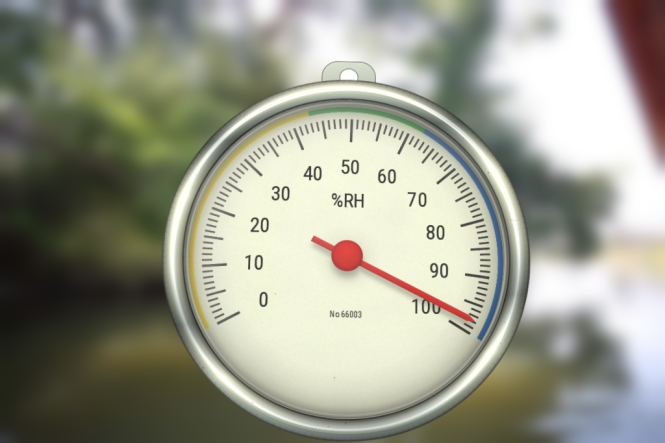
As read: 98; %
